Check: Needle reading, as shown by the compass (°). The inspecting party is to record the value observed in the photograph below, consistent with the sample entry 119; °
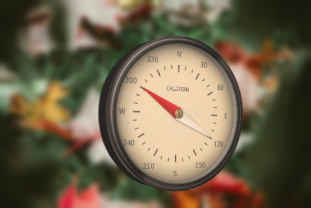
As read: 300; °
